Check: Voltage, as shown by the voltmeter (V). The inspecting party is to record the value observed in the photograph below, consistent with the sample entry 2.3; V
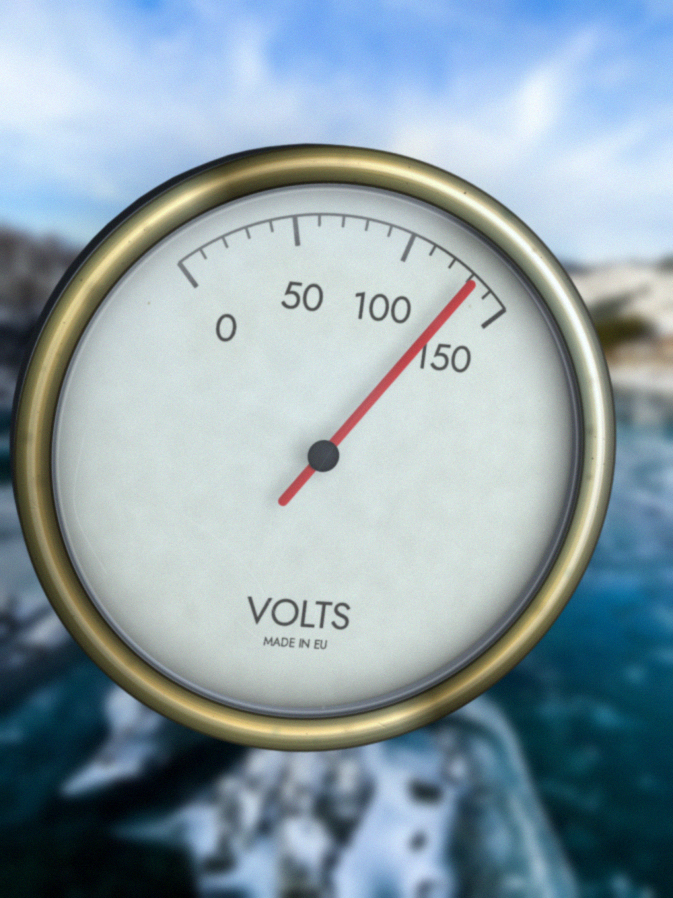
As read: 130; V
